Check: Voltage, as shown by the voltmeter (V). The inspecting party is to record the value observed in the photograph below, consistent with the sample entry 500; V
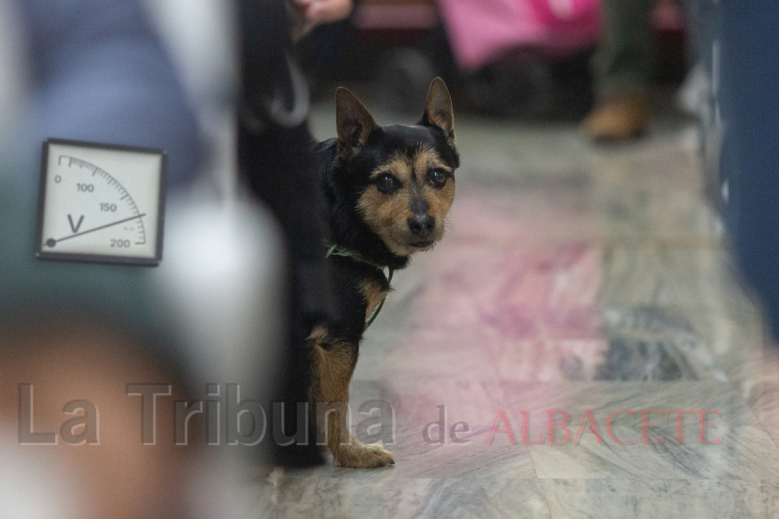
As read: 175; V
